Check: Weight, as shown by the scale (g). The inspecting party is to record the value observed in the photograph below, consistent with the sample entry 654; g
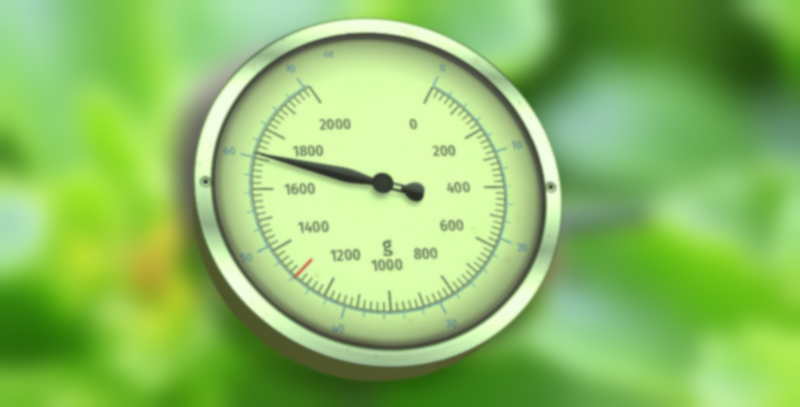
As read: 1700; g
